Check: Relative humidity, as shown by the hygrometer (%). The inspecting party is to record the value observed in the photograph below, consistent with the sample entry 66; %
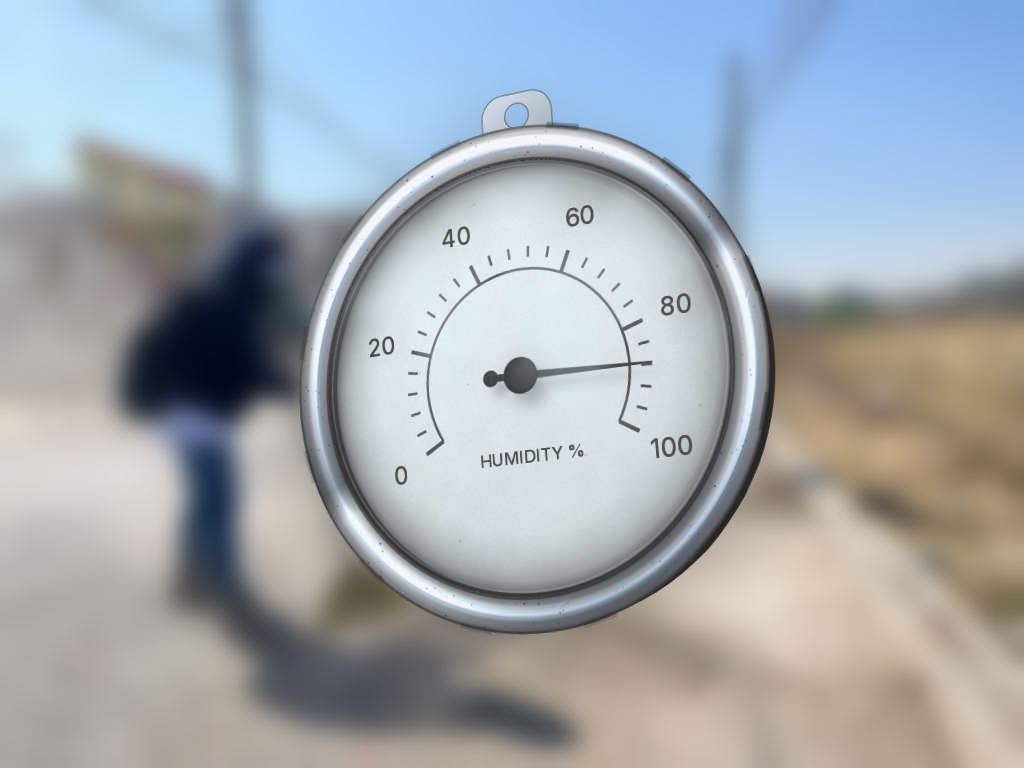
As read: 88; %
